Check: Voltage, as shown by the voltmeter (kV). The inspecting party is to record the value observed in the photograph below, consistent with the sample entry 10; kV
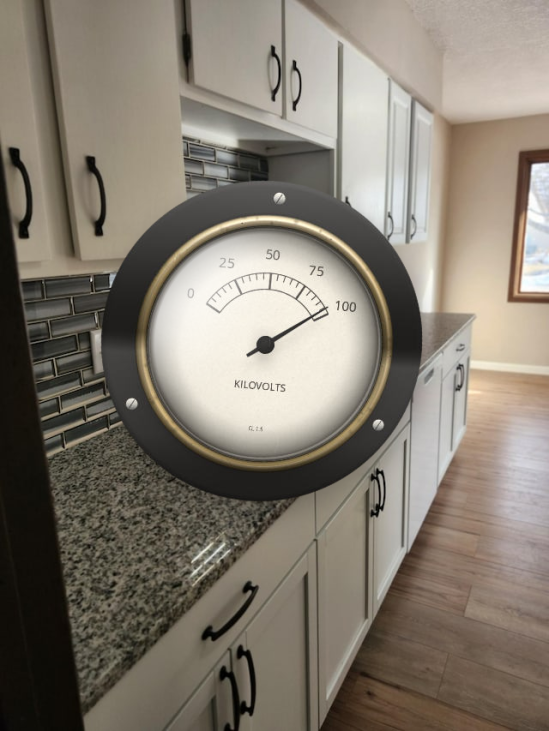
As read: 95; kV
